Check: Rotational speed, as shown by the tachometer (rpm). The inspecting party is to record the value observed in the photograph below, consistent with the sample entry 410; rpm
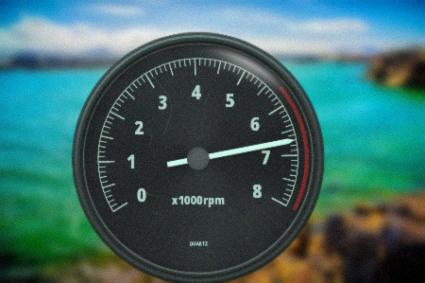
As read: 6700; rpm
